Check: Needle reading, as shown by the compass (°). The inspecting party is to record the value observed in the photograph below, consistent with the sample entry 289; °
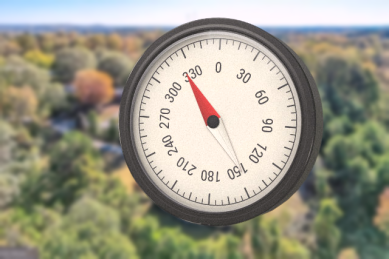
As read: 325; °
